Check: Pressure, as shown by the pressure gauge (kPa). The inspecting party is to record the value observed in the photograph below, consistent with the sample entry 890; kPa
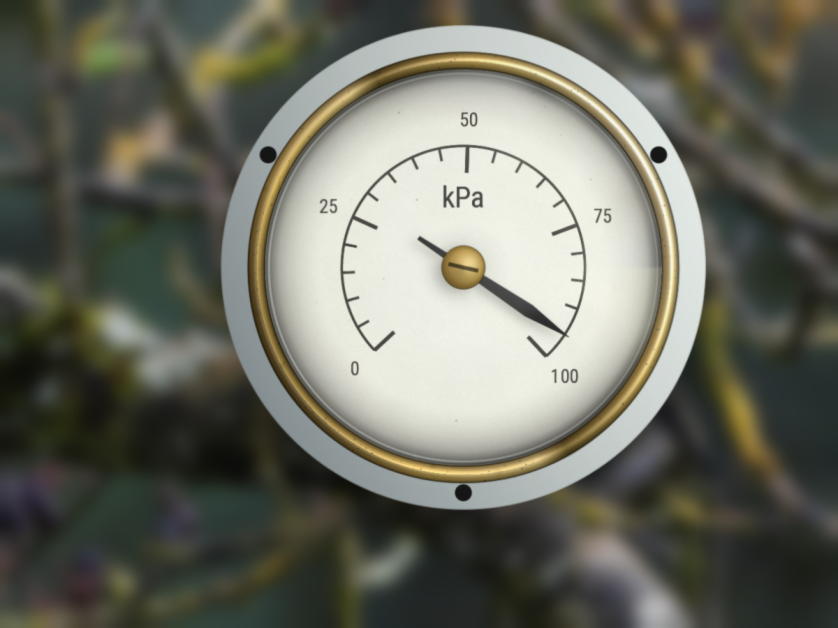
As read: 95; kPa
